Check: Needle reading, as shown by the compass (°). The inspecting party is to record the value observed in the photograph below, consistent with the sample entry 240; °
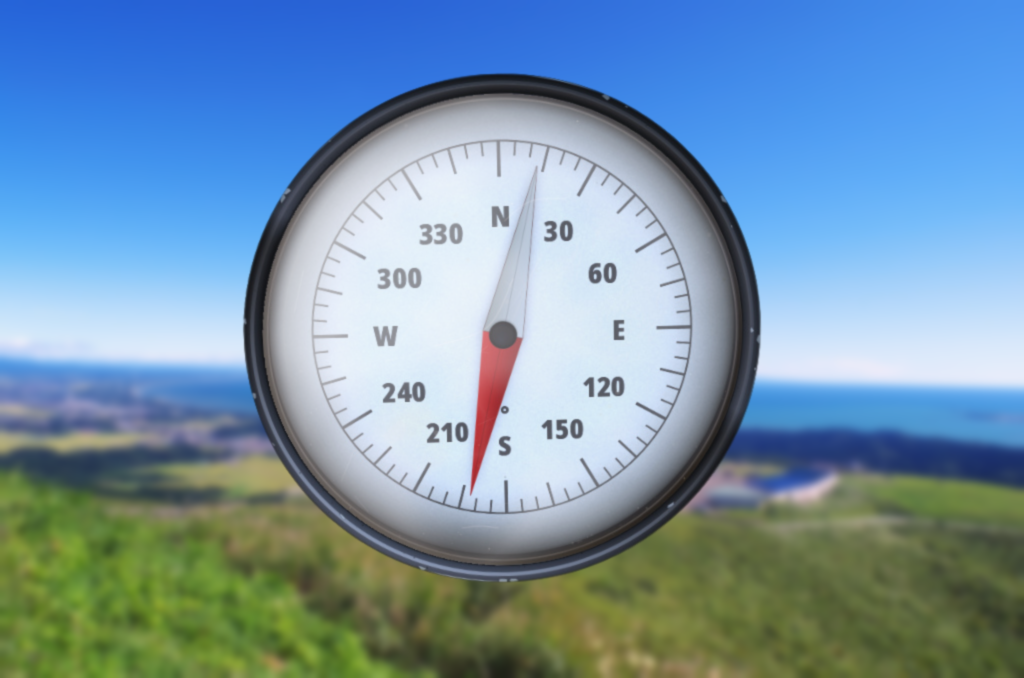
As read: 192.5; °
